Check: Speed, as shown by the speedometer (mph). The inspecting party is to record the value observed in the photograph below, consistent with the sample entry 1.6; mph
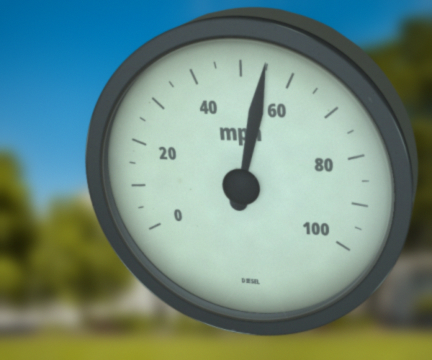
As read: 55; mph
